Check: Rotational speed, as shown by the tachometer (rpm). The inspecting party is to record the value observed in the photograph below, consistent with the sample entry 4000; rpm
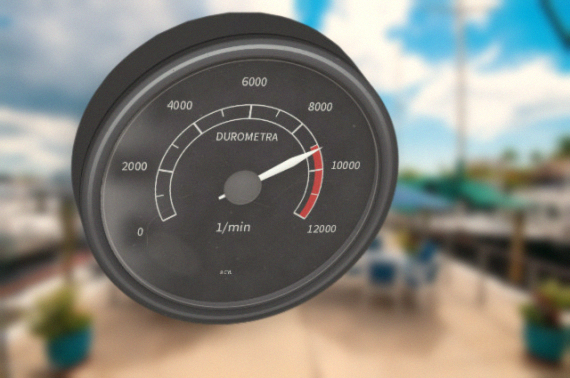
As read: 9000; rpm
